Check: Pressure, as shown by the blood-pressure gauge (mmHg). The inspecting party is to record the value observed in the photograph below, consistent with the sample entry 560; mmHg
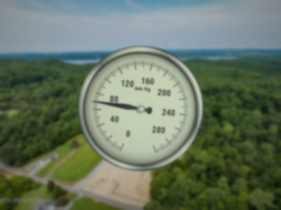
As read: 70; mmHg
